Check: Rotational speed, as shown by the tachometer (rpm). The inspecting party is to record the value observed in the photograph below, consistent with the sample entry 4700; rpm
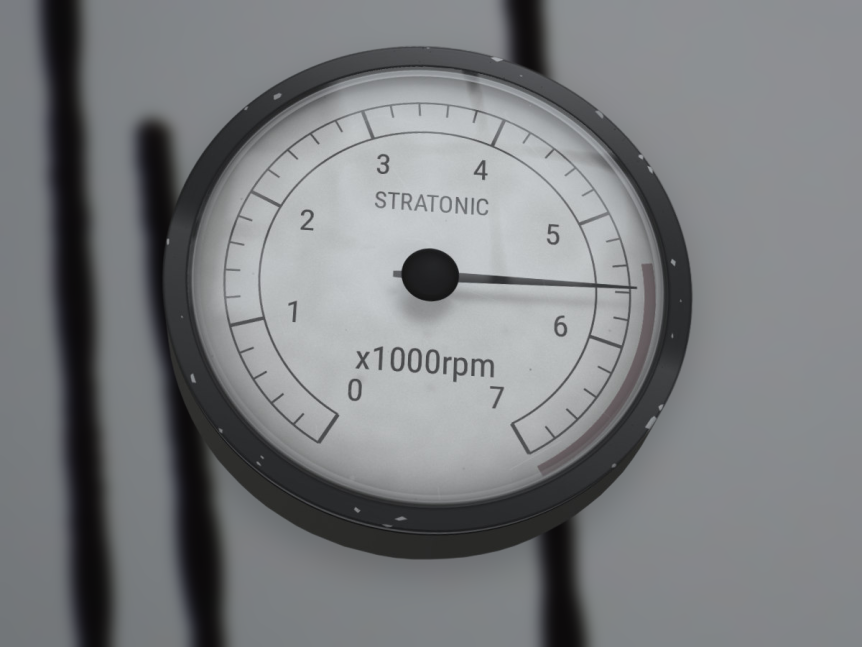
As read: 5600; rpm
